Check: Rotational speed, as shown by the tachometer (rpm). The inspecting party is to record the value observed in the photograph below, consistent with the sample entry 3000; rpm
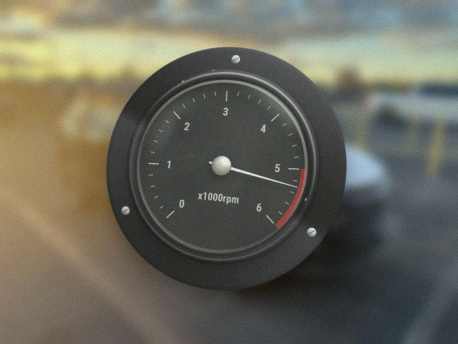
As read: 5300; rpm
